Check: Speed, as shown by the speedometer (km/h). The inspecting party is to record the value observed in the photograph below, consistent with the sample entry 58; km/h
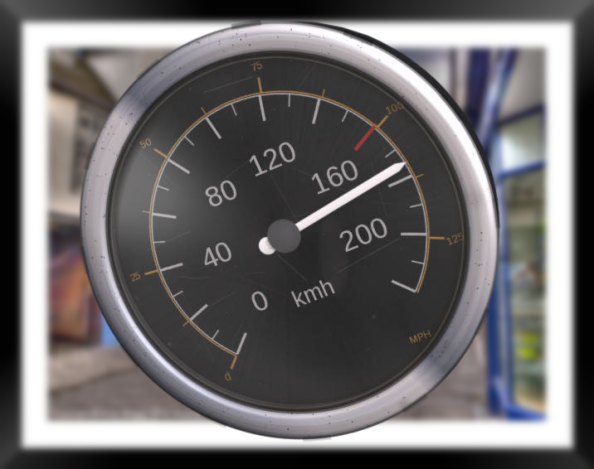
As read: 175; km/h
